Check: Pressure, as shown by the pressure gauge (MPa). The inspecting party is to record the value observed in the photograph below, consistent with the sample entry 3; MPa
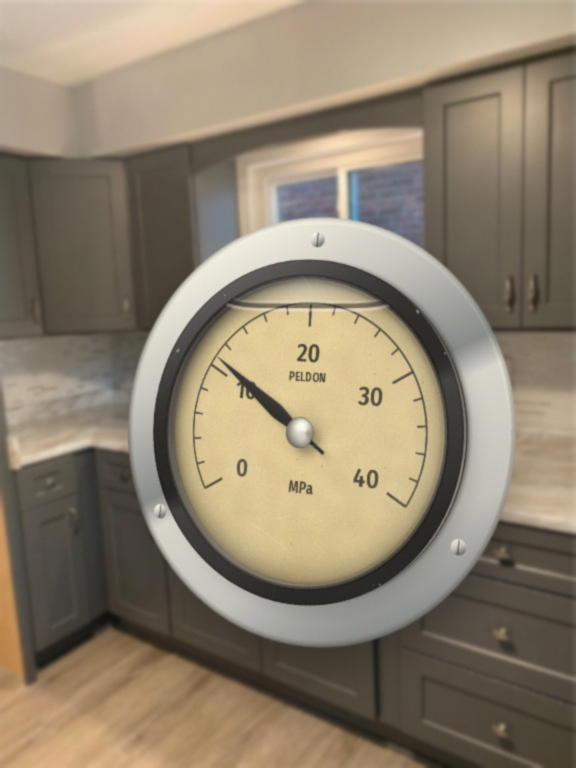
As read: 11; MPa
